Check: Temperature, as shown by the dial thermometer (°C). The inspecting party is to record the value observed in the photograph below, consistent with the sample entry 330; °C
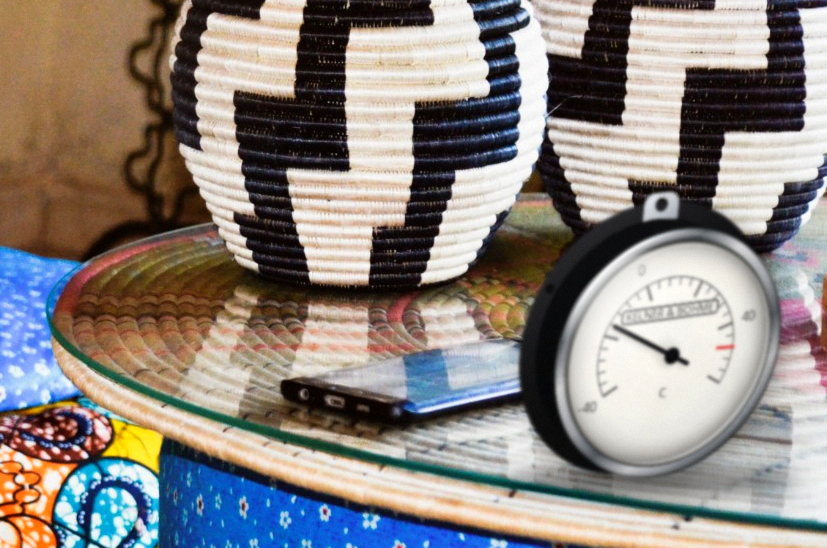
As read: -16; °C
